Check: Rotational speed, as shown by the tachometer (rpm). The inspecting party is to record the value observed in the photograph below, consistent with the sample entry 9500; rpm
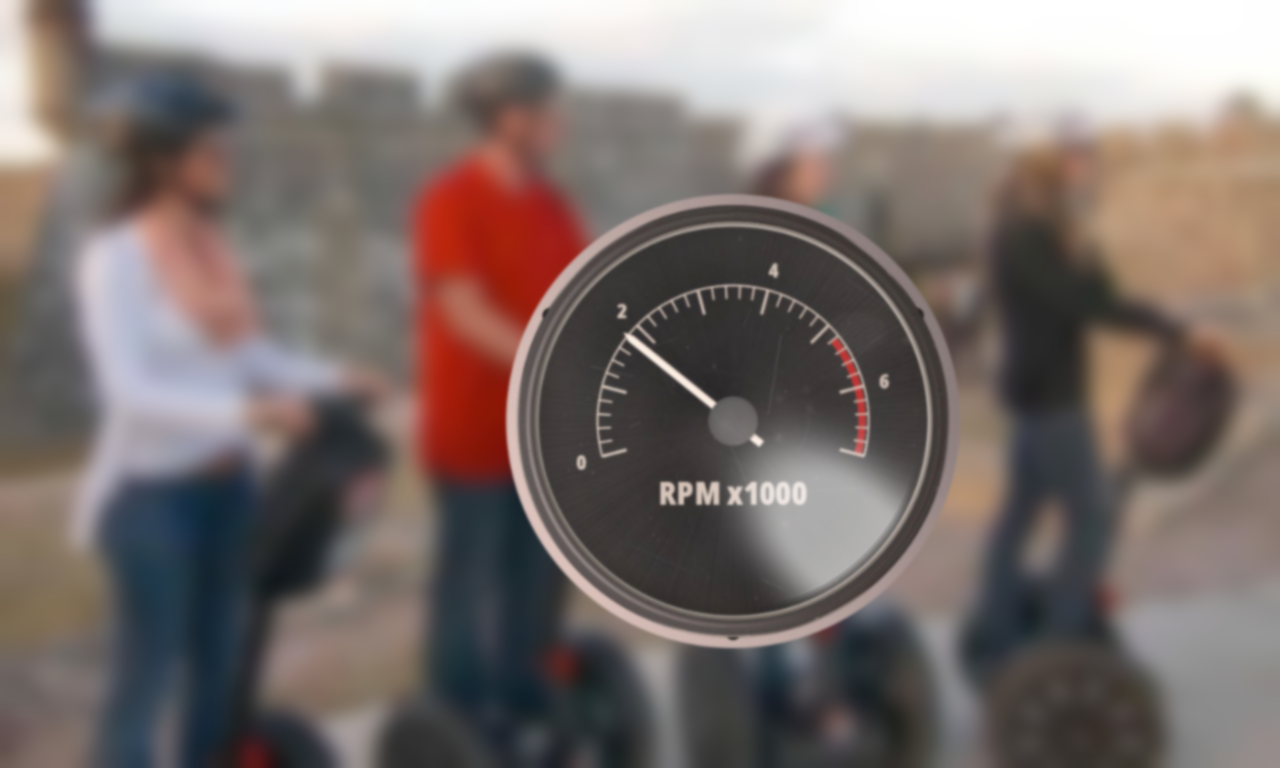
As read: 1800; rpm
